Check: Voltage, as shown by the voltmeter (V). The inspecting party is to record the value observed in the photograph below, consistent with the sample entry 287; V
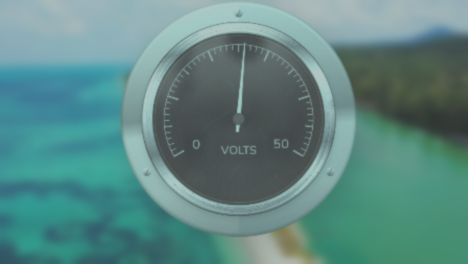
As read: 26; V
